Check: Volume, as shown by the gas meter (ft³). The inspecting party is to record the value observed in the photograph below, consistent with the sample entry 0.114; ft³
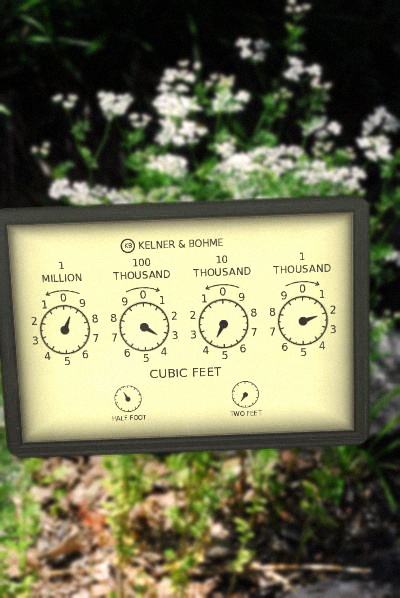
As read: 934200; ft³
